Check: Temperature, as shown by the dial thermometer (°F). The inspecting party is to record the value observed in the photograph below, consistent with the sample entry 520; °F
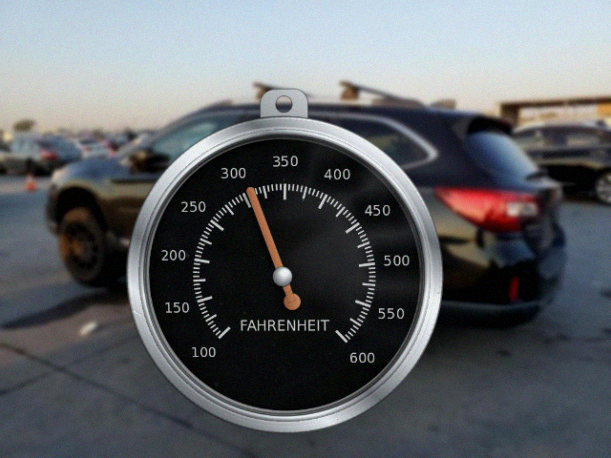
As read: 310; °F
